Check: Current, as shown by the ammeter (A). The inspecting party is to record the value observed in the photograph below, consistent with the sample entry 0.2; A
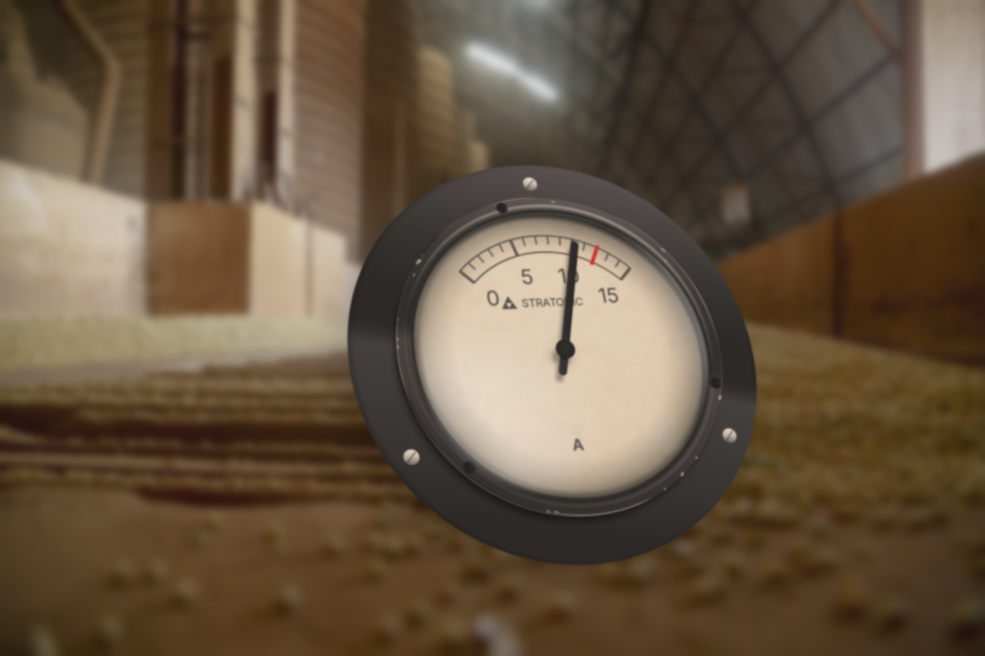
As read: 10; A
